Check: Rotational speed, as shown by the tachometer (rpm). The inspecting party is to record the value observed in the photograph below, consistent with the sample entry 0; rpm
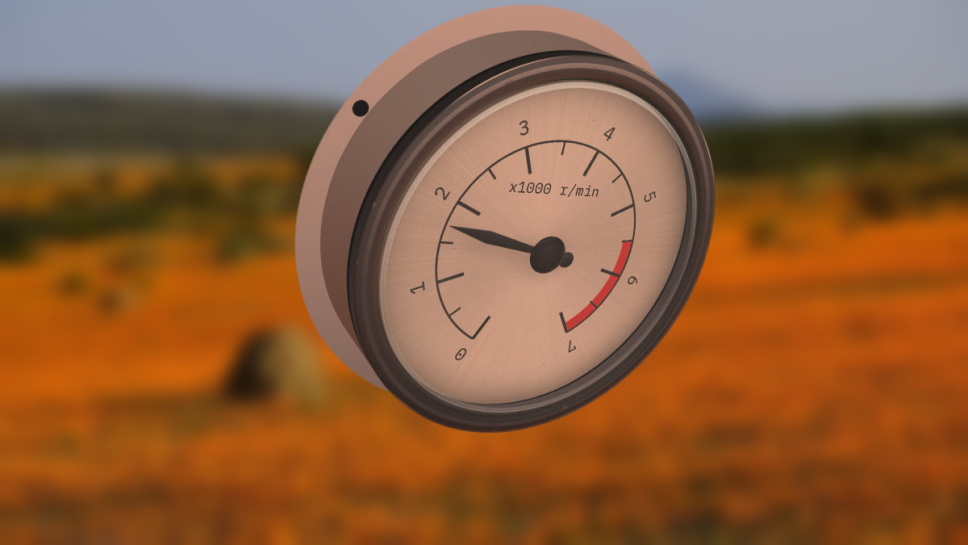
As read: 1750; rpm
